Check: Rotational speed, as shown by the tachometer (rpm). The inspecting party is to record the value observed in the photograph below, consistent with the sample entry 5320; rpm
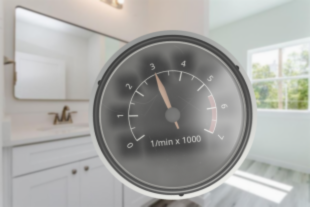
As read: 3000; rpm
